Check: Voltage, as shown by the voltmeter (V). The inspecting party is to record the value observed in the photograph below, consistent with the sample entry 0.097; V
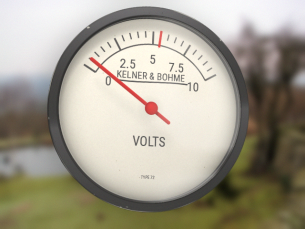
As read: 0.5; V
